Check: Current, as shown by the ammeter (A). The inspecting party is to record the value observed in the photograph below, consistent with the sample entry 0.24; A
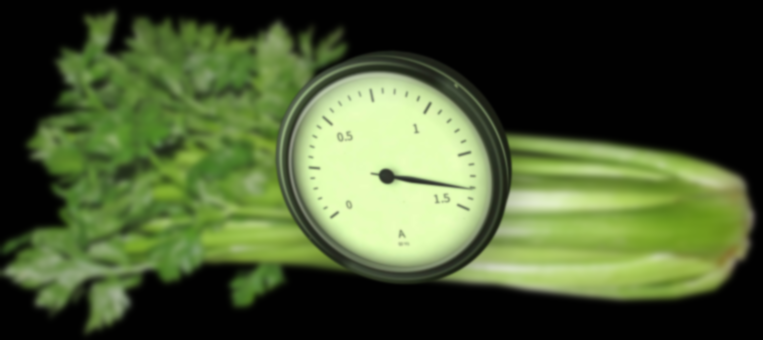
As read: 1.4; A
